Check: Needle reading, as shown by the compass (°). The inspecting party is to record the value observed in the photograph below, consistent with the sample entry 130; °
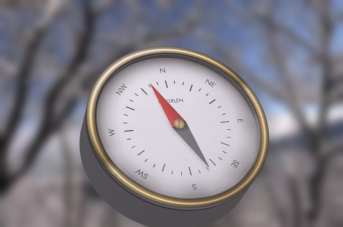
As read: 340; °
